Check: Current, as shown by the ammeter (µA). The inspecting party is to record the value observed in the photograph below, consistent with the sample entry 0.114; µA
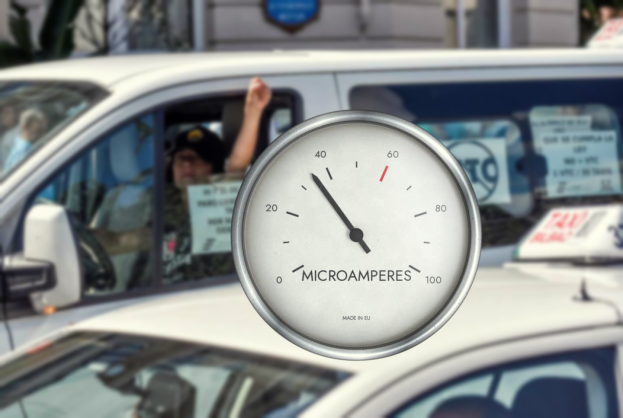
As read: 35; µA
